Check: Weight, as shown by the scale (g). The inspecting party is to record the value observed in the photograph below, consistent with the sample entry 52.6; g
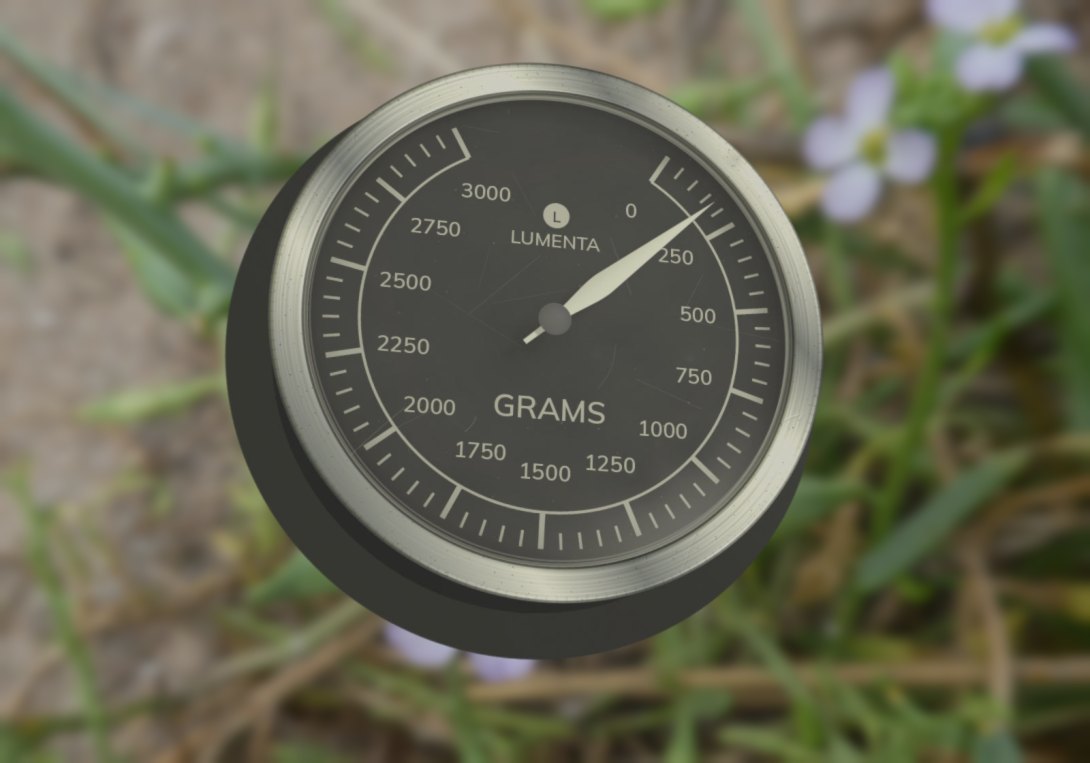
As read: 175; g
